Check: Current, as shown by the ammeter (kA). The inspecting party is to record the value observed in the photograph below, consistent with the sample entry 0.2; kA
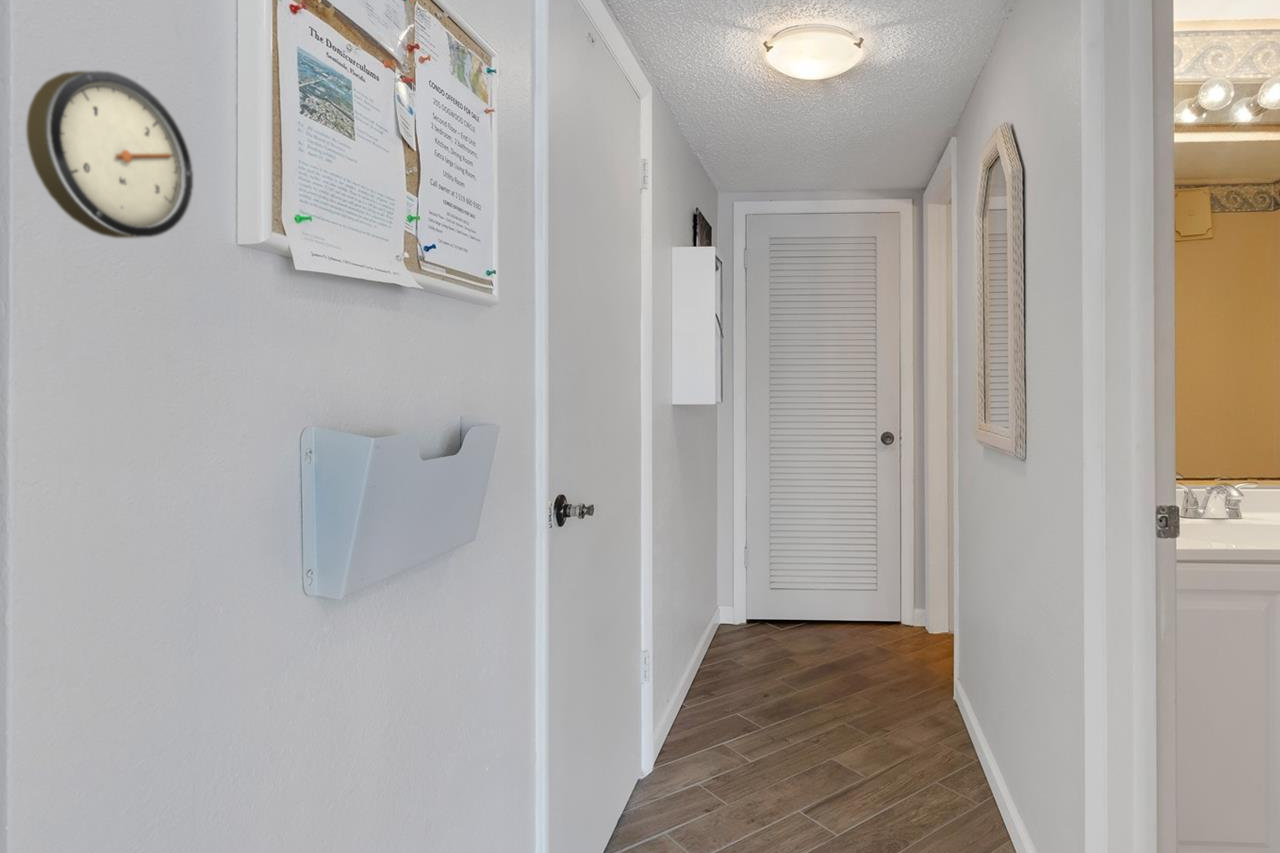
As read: 2.4; kA
